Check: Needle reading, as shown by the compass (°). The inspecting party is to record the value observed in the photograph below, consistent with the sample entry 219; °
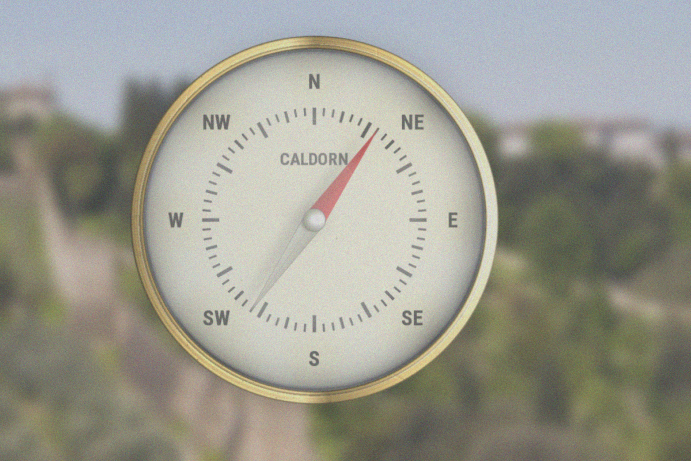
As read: 35; °
